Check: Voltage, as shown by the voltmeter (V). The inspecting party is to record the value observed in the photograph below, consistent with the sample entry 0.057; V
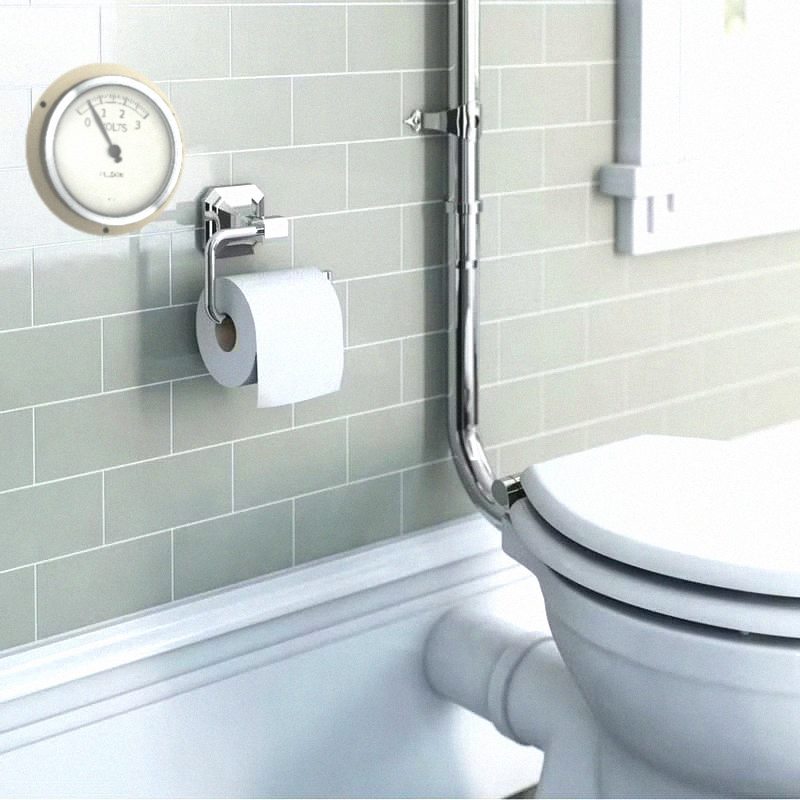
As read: 0.5; V
